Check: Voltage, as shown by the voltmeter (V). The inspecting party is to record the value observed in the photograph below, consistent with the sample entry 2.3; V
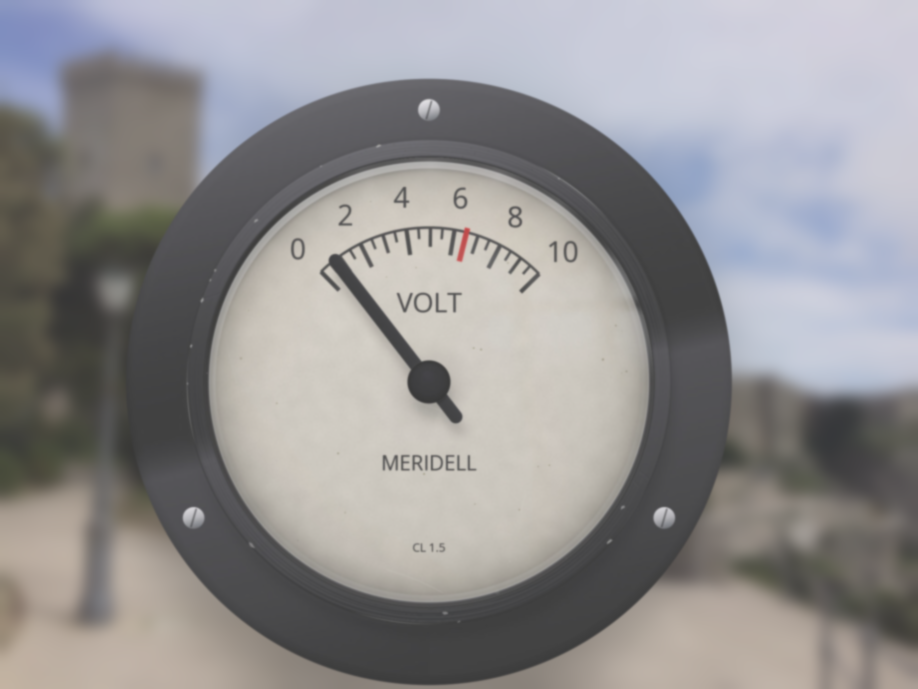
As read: 0.75; V
